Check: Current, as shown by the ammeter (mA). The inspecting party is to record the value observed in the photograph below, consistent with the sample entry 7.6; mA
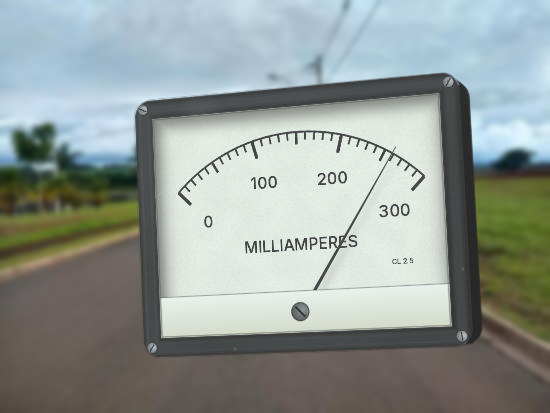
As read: 260; mA
